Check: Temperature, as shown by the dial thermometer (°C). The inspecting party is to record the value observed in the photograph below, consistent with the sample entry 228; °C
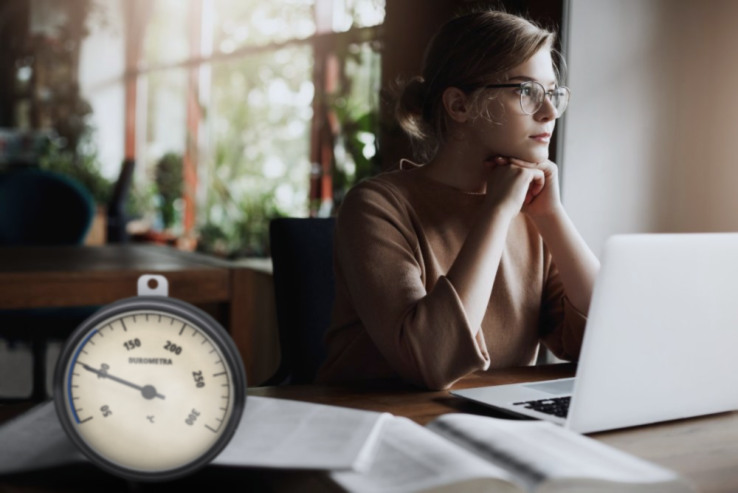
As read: 100; °C
